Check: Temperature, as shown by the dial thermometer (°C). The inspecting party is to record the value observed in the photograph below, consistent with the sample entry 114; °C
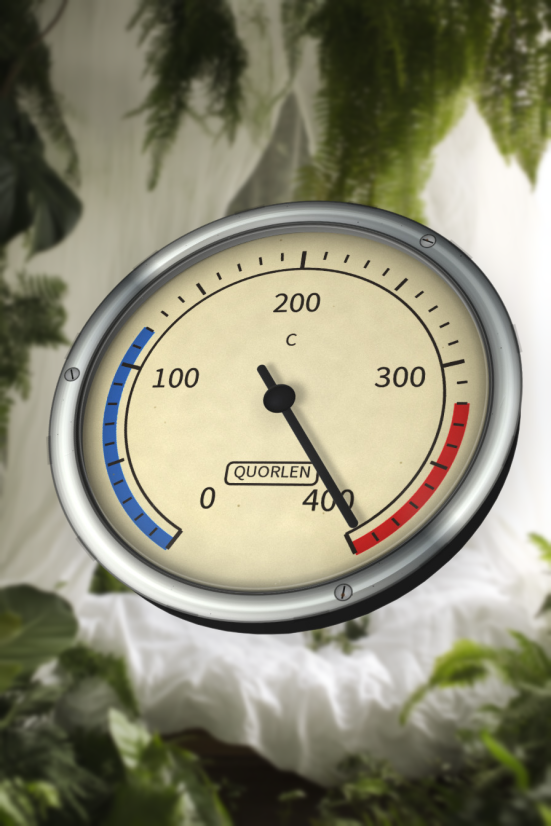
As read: 395; °C
